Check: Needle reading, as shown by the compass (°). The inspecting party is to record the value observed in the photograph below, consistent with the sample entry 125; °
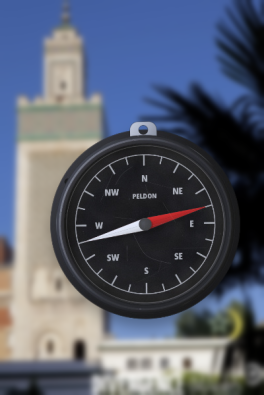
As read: 75; °
